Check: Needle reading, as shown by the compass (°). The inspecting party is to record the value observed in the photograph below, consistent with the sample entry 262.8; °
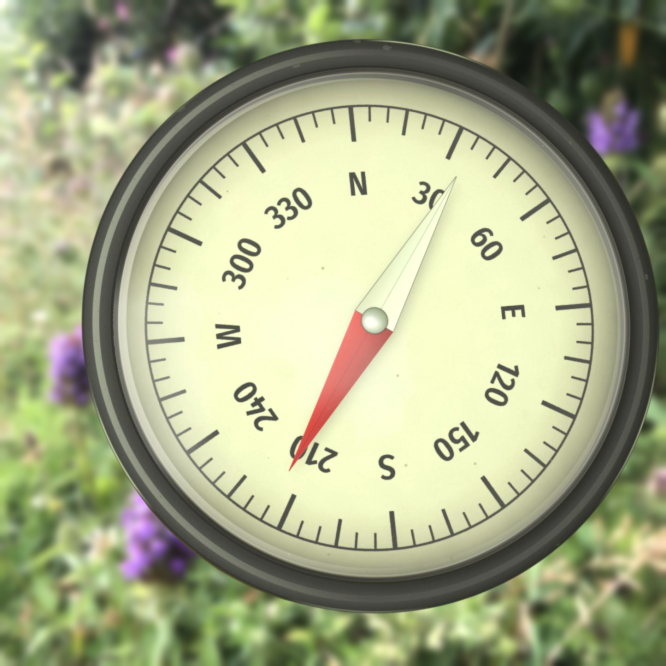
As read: 215; °
